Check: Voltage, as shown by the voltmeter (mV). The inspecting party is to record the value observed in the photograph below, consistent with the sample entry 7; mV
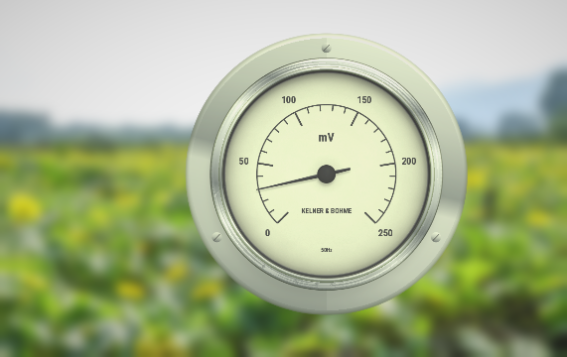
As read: 30; mV
